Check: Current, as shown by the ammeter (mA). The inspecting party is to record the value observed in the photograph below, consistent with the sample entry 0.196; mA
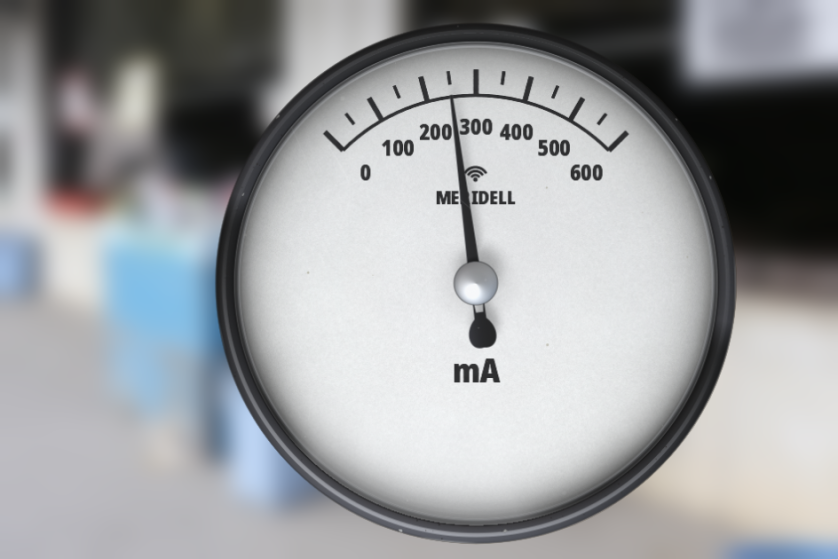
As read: 250; mA
